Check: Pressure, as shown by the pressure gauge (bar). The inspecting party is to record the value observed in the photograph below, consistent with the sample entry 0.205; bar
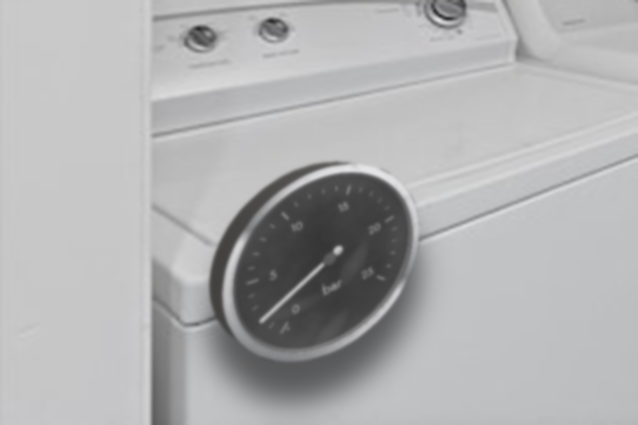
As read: 2; bar
